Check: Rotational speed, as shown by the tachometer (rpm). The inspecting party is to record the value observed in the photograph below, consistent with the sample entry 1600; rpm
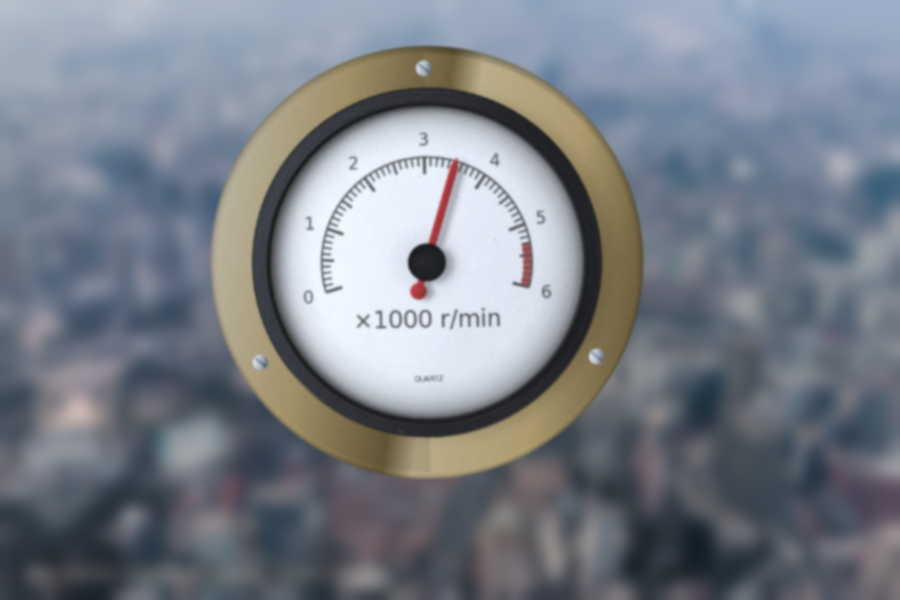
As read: 3500; rpm
